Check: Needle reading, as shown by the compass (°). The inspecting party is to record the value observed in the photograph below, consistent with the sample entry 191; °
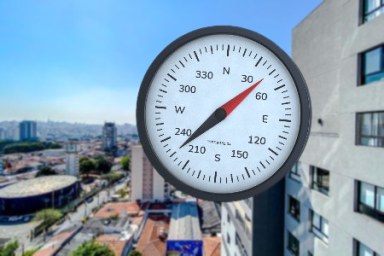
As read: 45; °
